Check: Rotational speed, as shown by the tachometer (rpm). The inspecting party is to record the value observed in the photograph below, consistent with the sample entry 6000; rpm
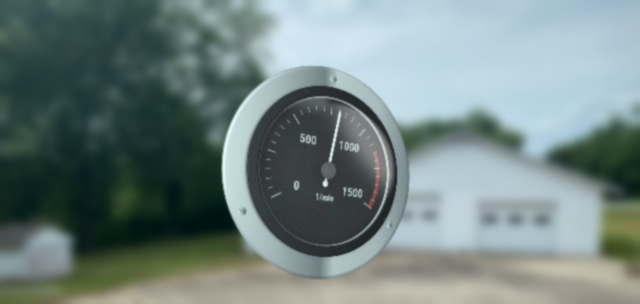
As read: 800; rpm
